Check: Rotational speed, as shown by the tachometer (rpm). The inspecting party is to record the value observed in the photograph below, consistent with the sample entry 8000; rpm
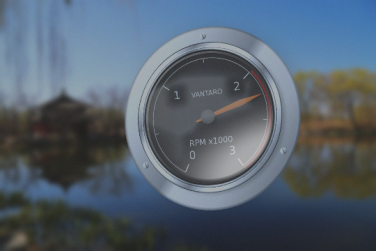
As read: 2250; rpm
